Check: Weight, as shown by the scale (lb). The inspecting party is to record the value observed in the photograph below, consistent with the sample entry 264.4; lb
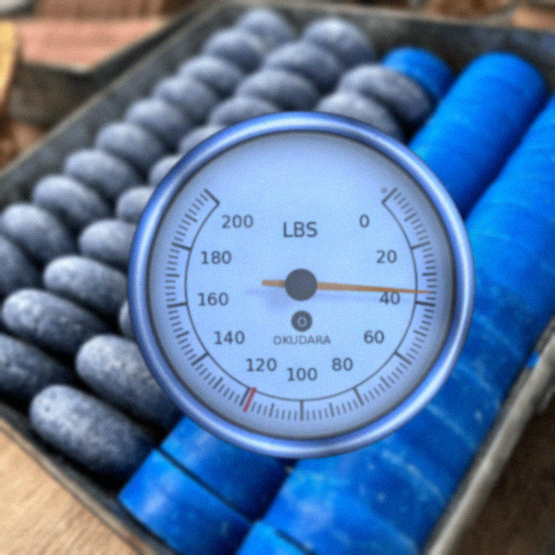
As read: 36; lb
